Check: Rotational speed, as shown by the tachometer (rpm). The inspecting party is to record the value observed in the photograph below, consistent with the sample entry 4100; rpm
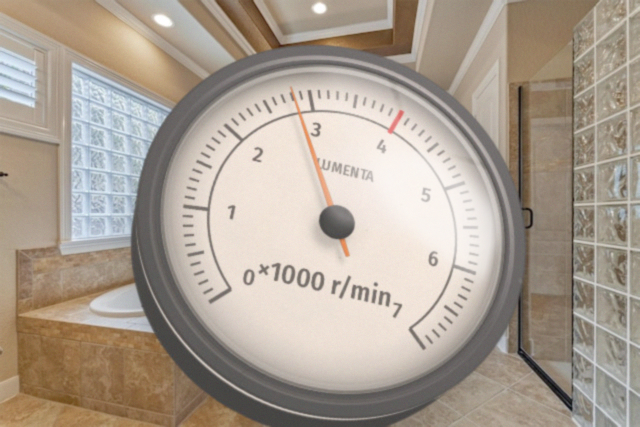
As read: 2800; rpm
